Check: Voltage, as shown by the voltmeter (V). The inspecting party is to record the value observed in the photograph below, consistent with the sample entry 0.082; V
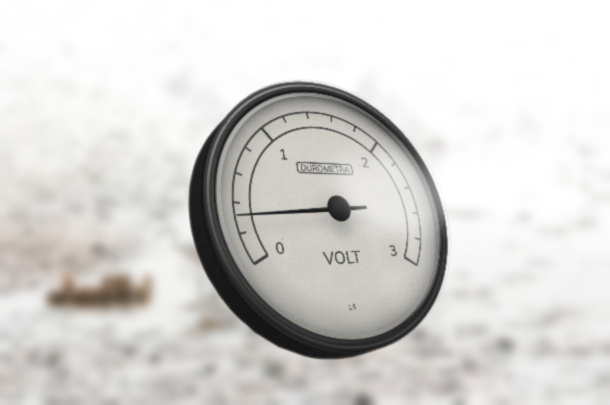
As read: 0.3; V
